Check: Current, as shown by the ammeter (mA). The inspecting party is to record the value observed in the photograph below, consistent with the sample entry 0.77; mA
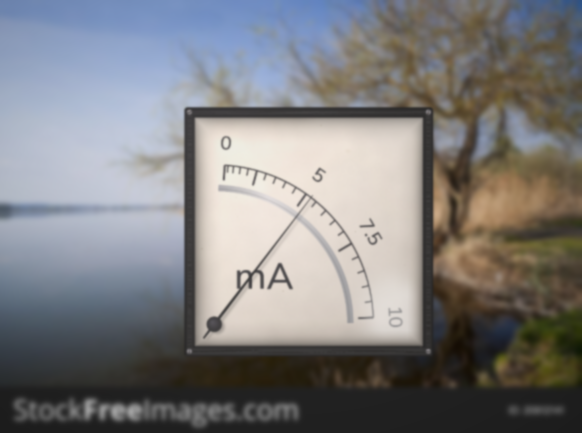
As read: 5.25; mA
